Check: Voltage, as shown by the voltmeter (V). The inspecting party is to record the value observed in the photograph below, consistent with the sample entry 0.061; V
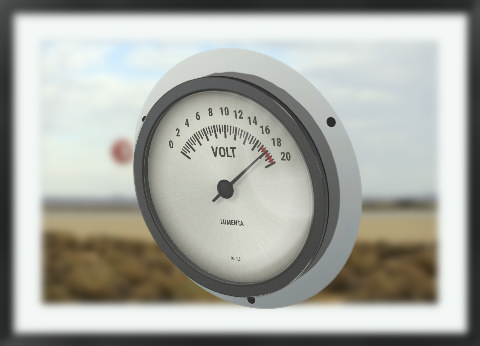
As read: 18; V
